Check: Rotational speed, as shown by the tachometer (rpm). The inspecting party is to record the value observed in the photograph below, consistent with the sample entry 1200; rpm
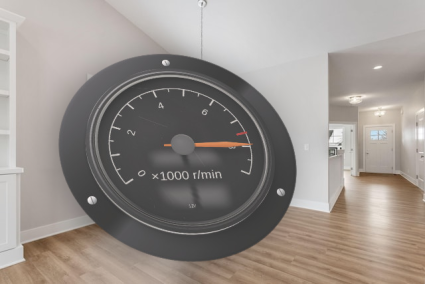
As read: 8000; rpm
